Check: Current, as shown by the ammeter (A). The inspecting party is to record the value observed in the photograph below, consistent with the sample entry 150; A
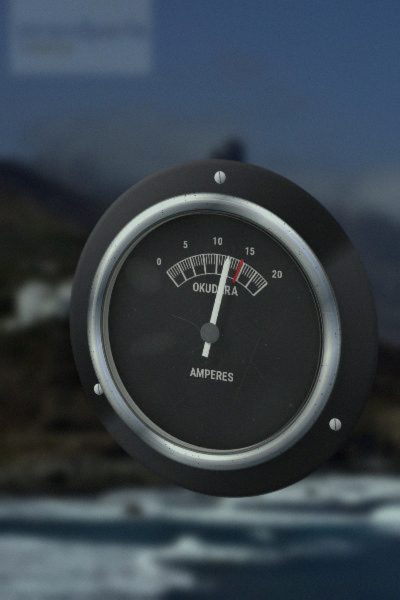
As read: 12.5; A
